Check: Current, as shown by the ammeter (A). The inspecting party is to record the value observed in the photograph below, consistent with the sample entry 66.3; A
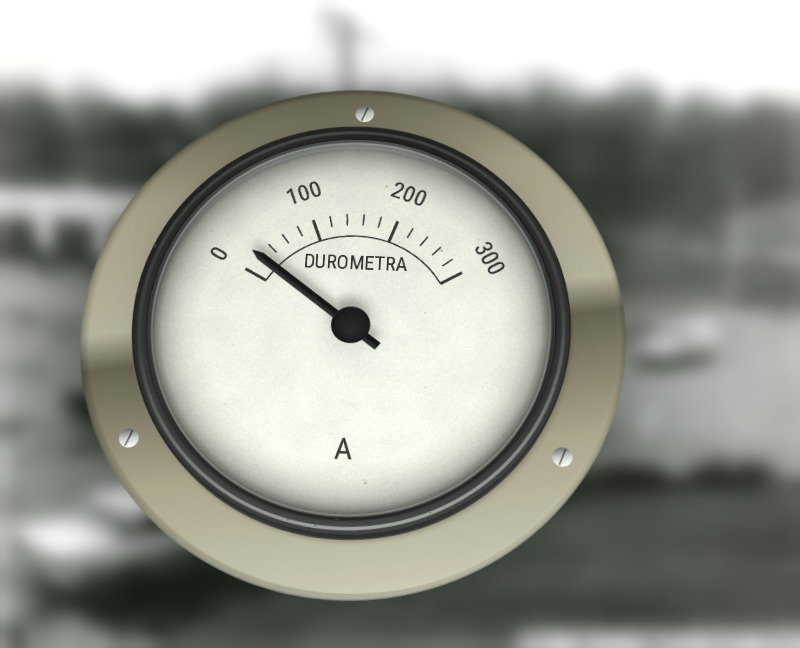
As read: 20; A
